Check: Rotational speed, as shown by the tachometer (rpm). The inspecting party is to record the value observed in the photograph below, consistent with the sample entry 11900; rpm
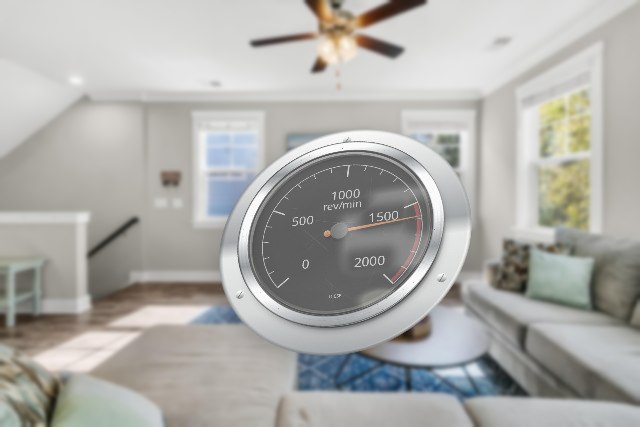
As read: 1600; rpm
